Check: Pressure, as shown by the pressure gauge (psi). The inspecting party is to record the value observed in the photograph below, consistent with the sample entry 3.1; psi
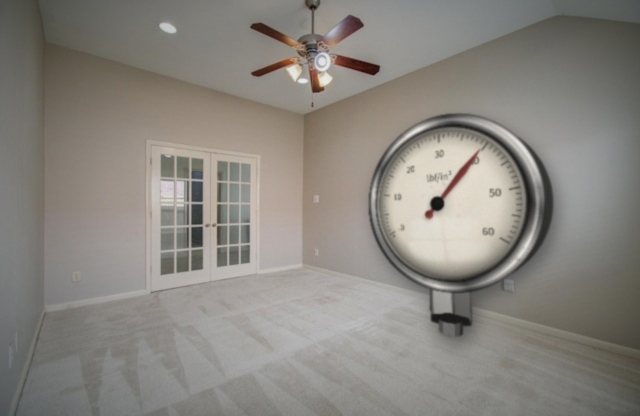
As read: 40; psi
